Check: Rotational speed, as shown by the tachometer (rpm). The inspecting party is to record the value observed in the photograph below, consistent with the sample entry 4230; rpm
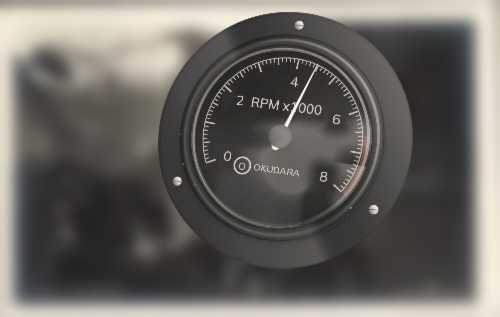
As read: 4500; rpm
